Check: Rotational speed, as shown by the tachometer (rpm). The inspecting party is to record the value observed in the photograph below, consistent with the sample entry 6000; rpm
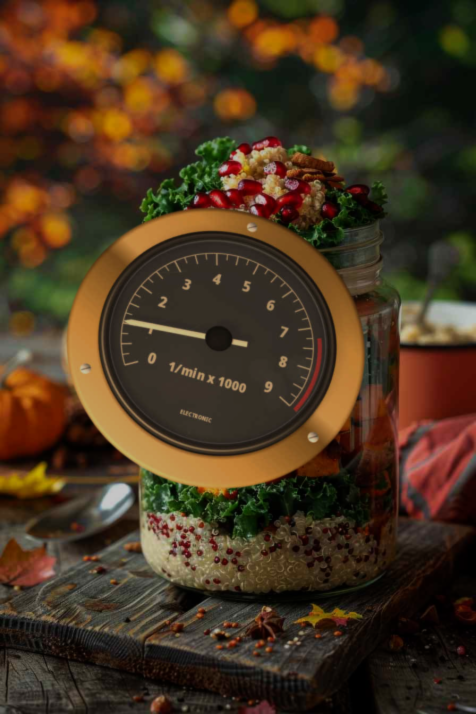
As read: 1000; rpm
